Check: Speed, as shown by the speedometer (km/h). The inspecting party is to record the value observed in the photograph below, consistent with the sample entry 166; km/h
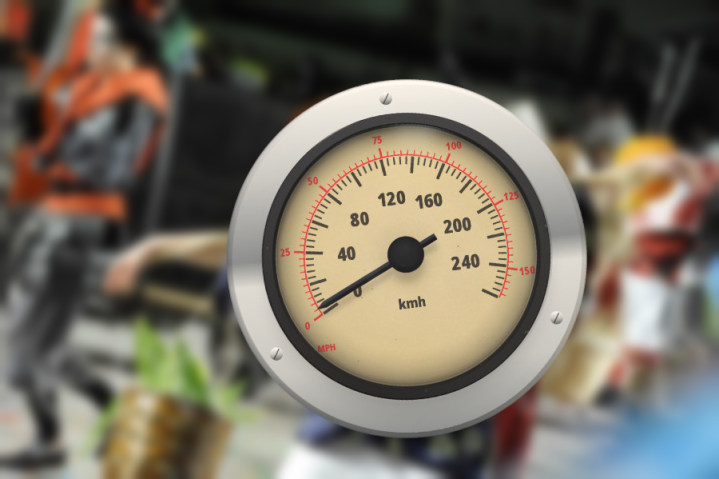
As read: 4; km/h
